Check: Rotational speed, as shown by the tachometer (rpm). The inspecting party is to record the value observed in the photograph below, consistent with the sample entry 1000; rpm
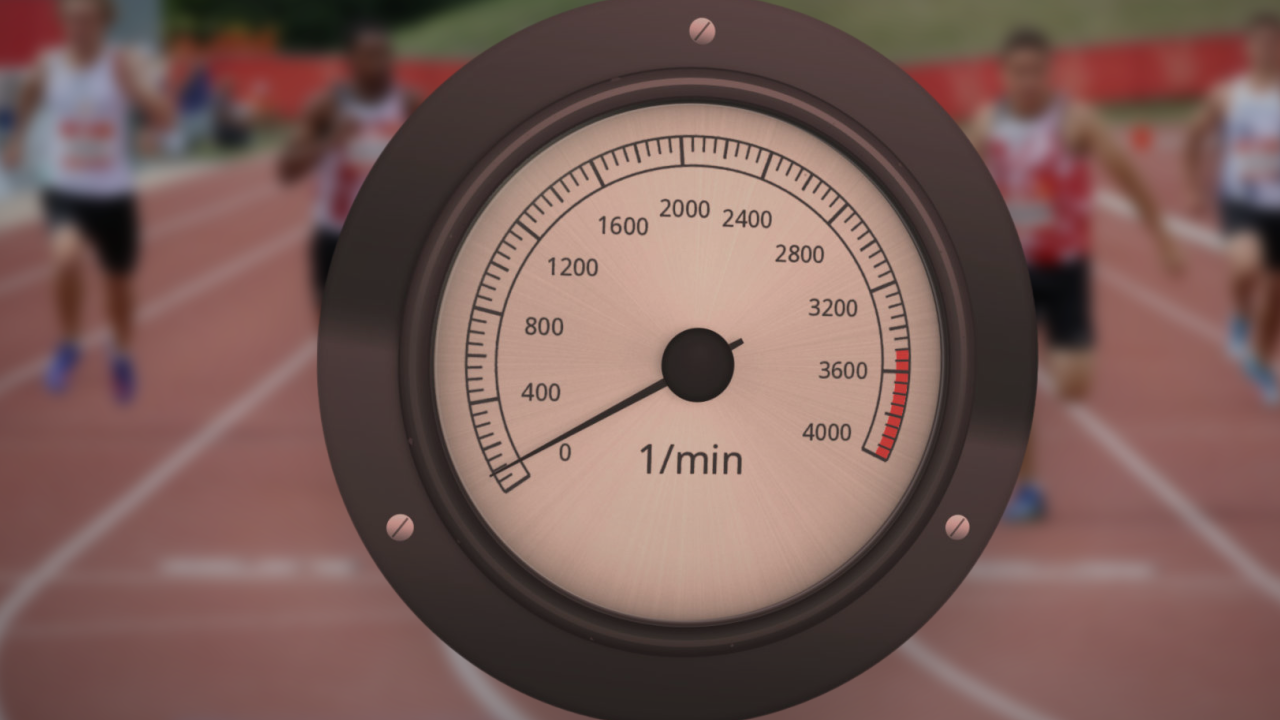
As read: 100; rpm
